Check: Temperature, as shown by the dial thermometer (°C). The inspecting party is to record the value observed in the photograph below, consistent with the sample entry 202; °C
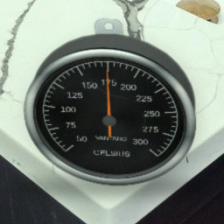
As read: 175; °C
